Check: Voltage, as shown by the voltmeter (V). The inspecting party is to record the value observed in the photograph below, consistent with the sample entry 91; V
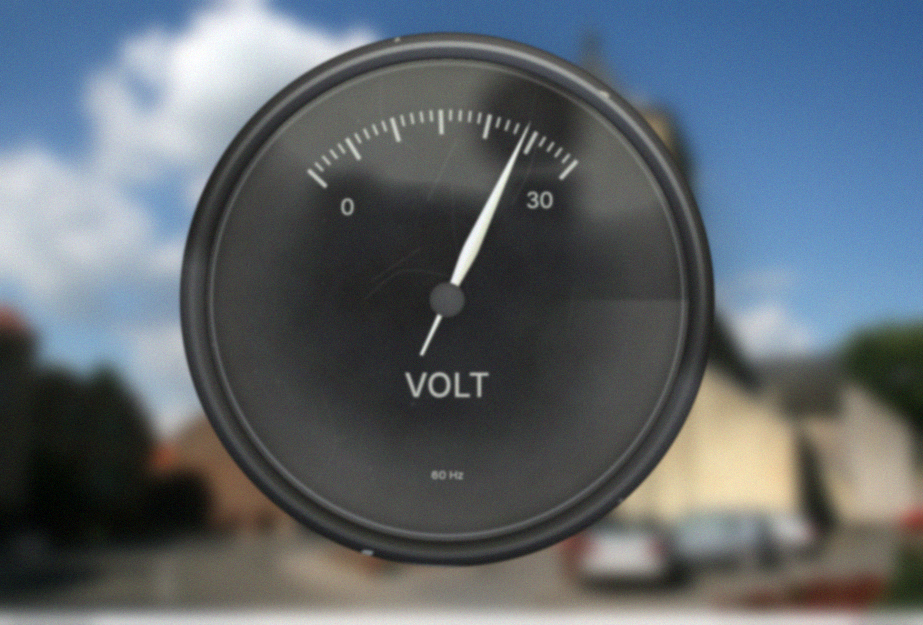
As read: 24; V
